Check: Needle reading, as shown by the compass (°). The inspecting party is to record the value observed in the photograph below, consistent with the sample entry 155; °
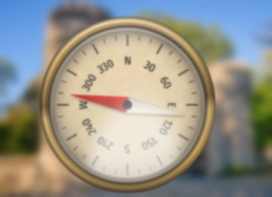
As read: 280; °
